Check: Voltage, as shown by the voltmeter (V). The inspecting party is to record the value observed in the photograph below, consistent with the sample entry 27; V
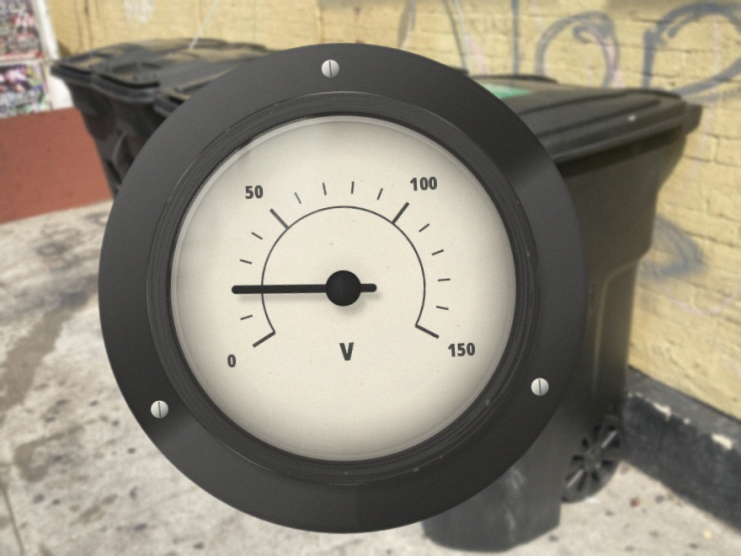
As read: 20; V
